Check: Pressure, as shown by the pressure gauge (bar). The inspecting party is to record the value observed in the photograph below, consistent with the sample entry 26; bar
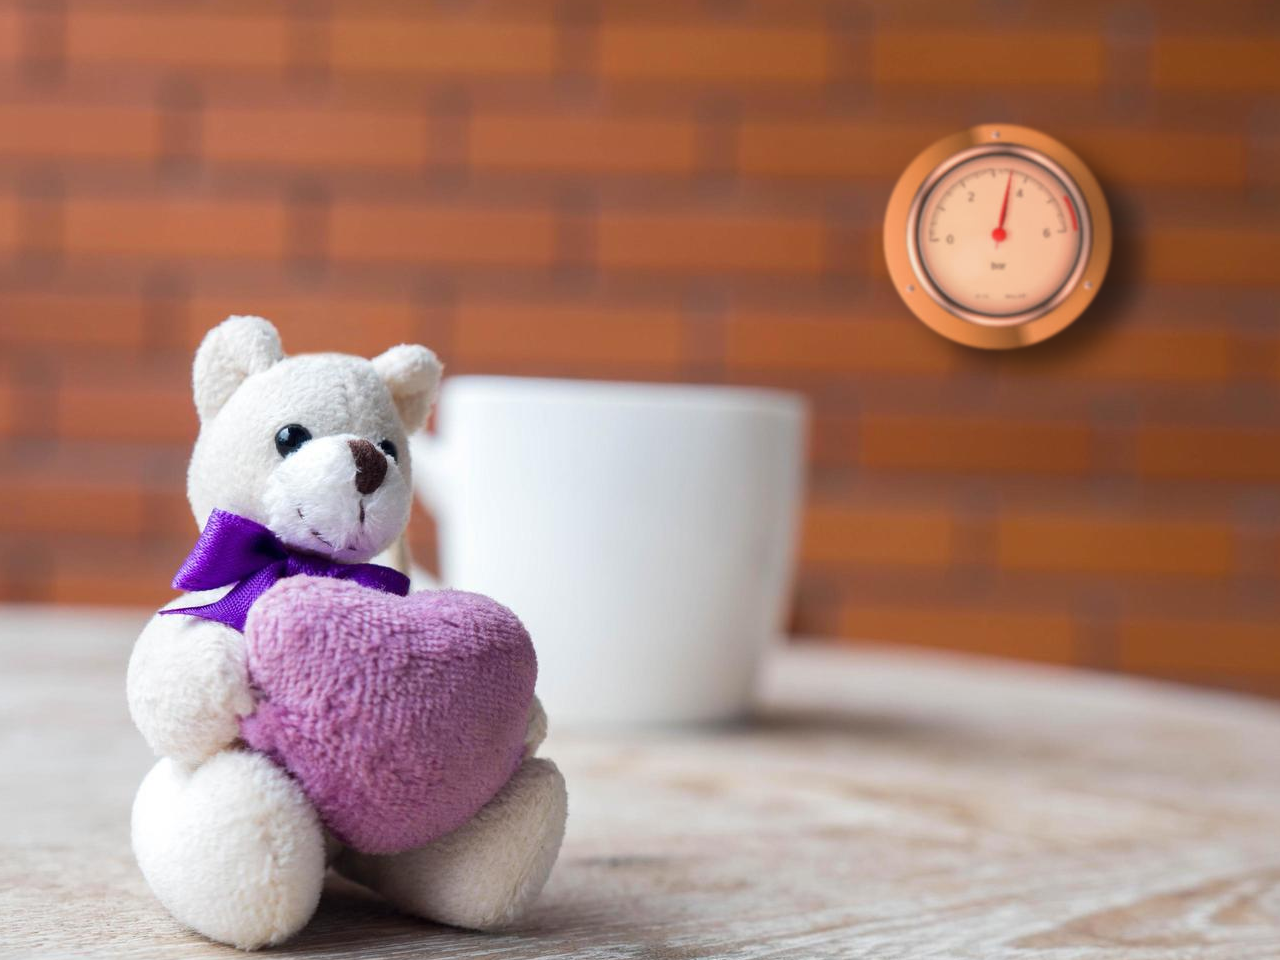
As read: 3.5; bar
